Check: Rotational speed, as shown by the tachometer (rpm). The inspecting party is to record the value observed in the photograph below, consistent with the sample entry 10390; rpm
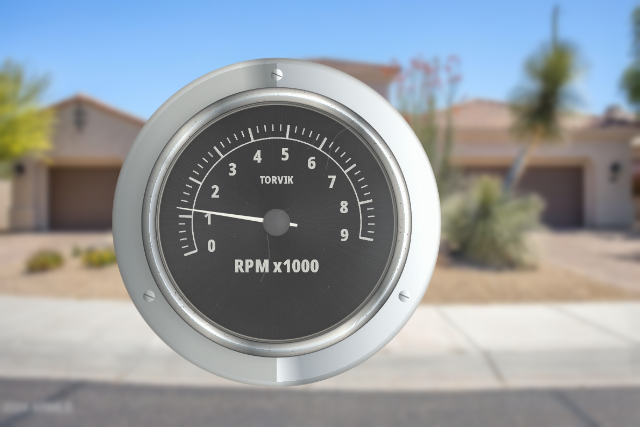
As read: 1200; rpm
